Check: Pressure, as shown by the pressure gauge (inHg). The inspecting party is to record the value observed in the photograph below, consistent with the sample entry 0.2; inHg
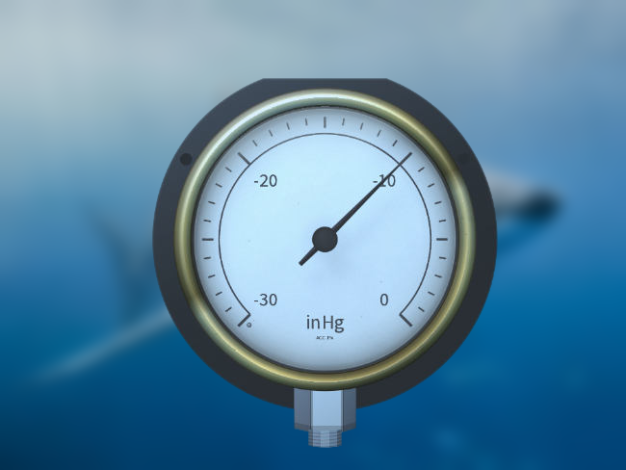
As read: -10; inHg
